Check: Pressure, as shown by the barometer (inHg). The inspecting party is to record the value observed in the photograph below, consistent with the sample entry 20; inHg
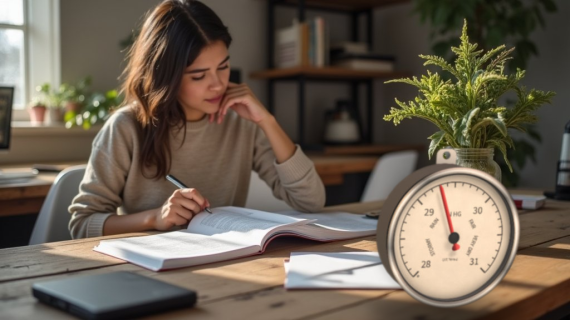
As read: 29.3; inHg
